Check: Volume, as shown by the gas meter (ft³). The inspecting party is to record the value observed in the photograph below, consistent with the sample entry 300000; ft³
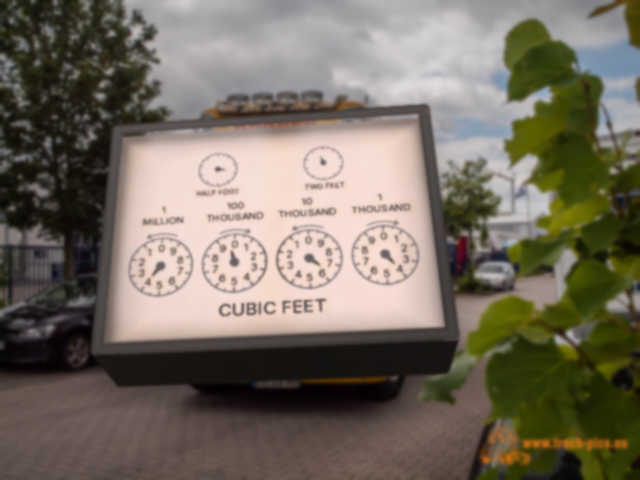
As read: 396400; ft³
